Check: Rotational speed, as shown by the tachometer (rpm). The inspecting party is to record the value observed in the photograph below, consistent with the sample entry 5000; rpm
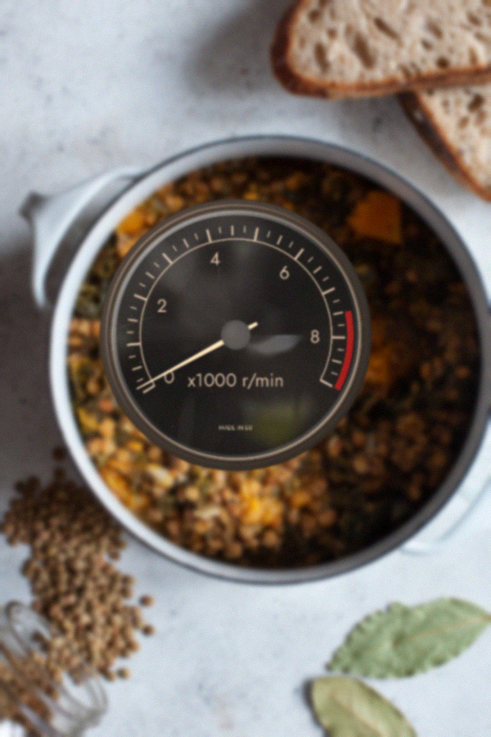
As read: 125; rpm
